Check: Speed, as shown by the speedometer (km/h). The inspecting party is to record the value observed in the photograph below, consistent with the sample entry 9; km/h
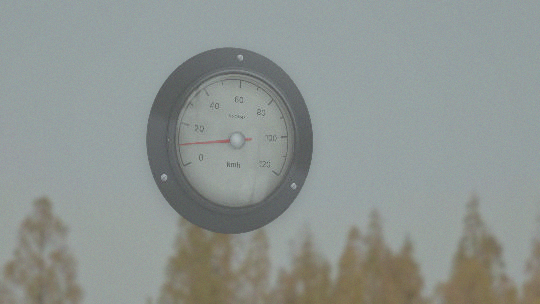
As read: 10; km/h
